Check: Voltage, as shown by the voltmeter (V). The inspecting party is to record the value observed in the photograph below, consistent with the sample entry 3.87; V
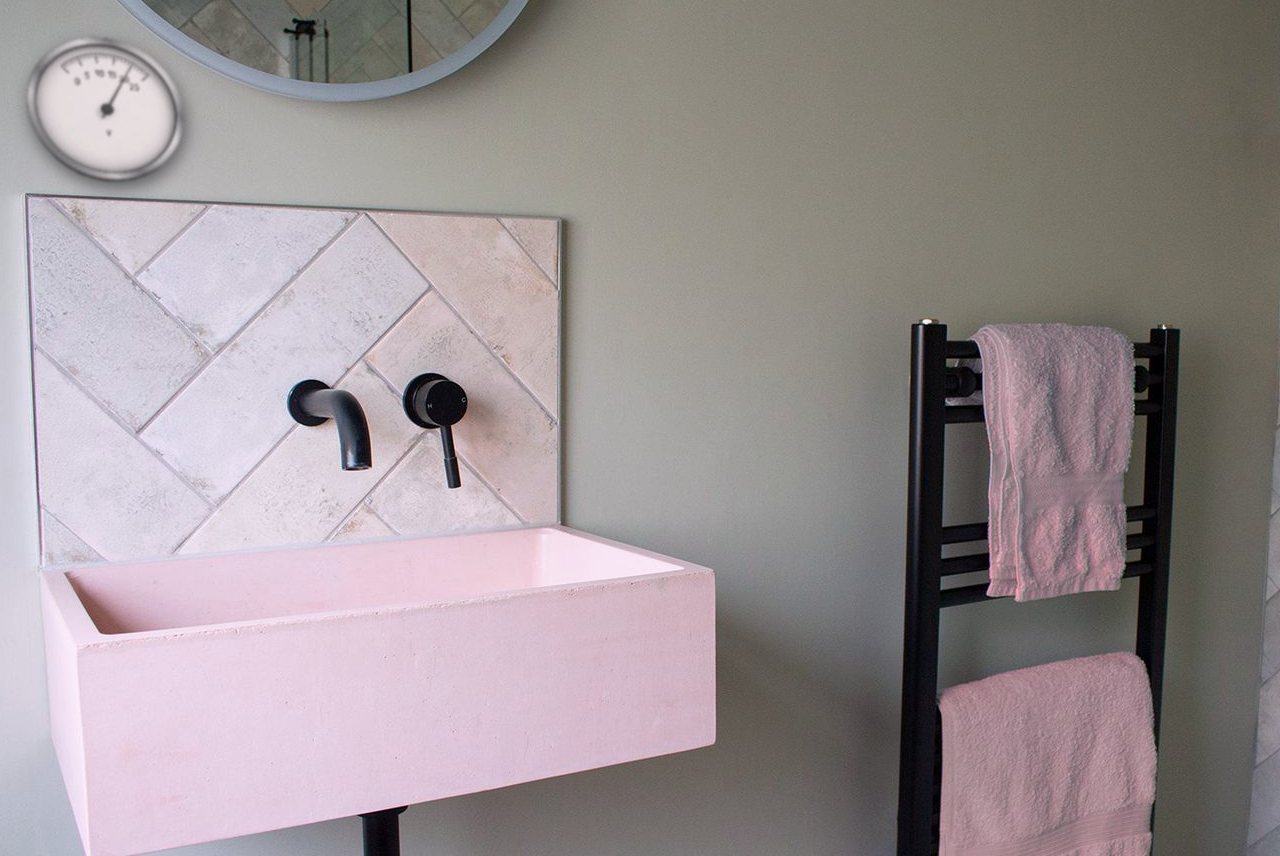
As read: 20; V
